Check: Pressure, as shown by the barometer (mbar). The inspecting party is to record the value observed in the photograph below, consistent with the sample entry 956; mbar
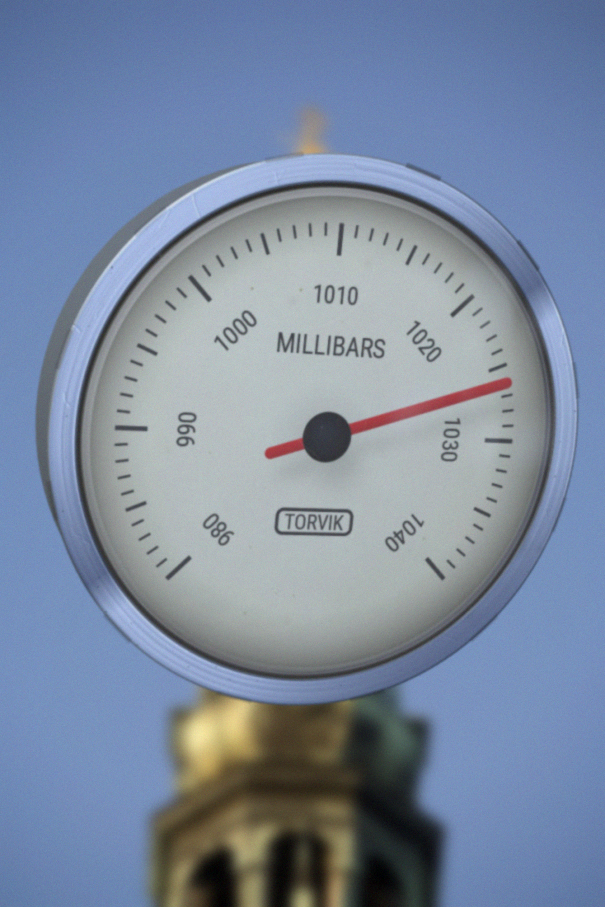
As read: 1026; mbar
